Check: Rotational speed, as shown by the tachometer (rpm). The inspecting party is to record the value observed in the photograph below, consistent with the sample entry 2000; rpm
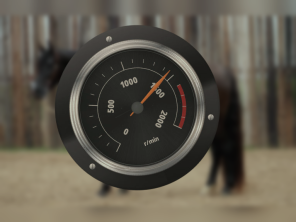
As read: 1450; rpm
